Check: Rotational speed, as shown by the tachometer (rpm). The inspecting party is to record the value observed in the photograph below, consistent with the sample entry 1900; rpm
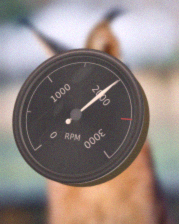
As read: 2000; rpm
